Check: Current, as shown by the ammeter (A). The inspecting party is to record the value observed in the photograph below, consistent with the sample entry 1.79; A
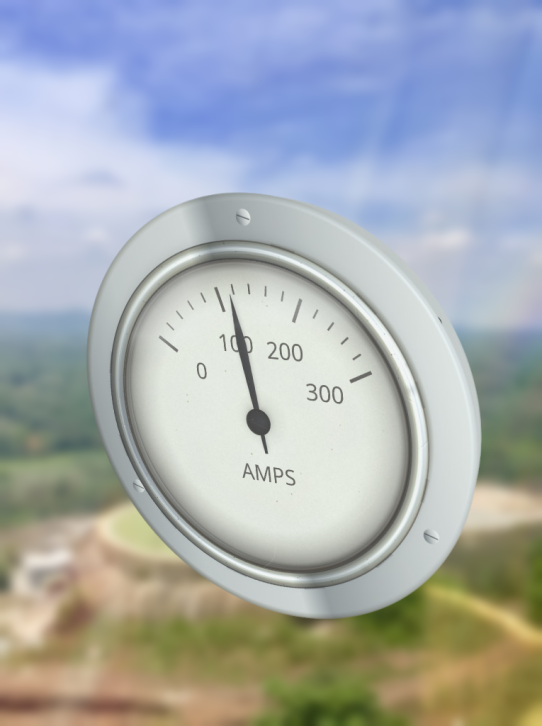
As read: 120; A
